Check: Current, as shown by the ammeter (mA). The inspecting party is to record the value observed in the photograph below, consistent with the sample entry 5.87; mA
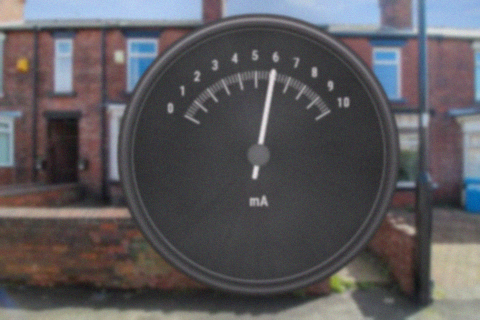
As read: 6; mA
